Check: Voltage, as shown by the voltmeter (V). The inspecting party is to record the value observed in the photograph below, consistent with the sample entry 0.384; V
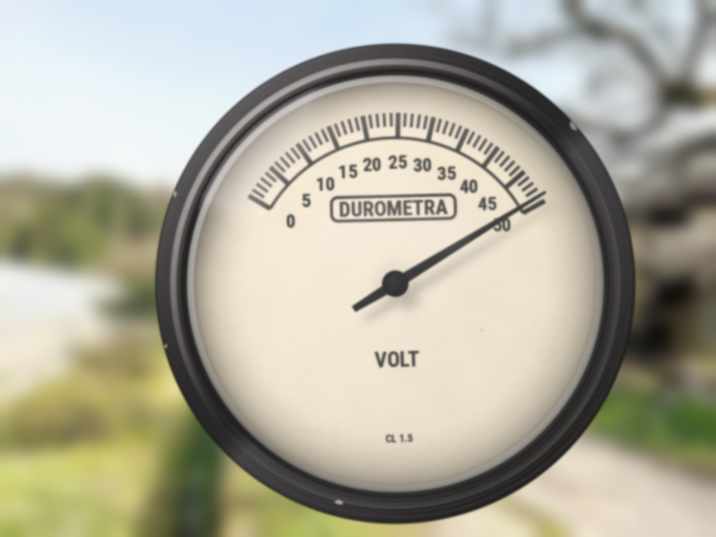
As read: 49; V
